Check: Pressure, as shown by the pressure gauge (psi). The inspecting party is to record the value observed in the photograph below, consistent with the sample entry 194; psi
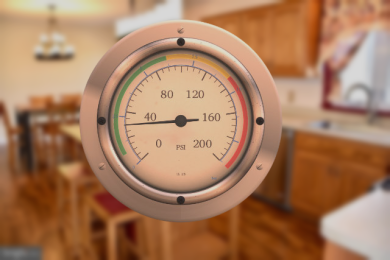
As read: 30; psi
